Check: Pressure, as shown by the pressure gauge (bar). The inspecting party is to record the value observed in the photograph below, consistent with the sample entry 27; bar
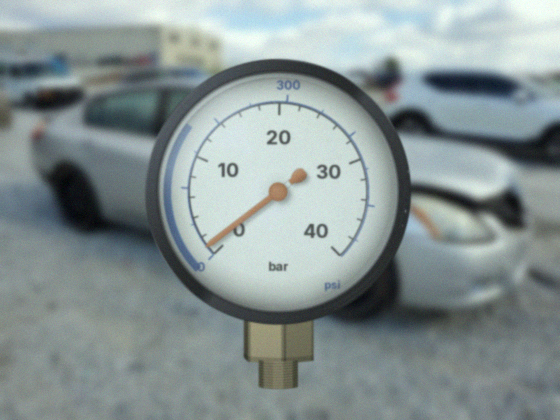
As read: 1; bar
